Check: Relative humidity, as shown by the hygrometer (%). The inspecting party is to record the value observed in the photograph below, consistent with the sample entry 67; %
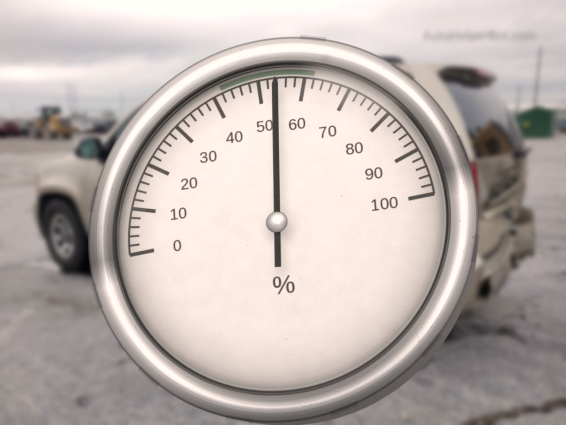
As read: 54; %
